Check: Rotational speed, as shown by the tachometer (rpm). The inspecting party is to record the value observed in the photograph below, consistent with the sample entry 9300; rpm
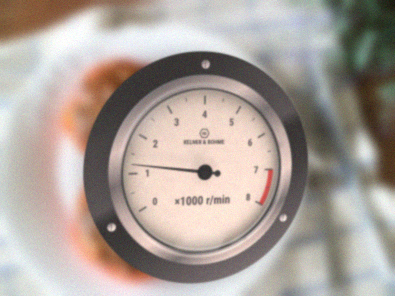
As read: 1250; rpm
